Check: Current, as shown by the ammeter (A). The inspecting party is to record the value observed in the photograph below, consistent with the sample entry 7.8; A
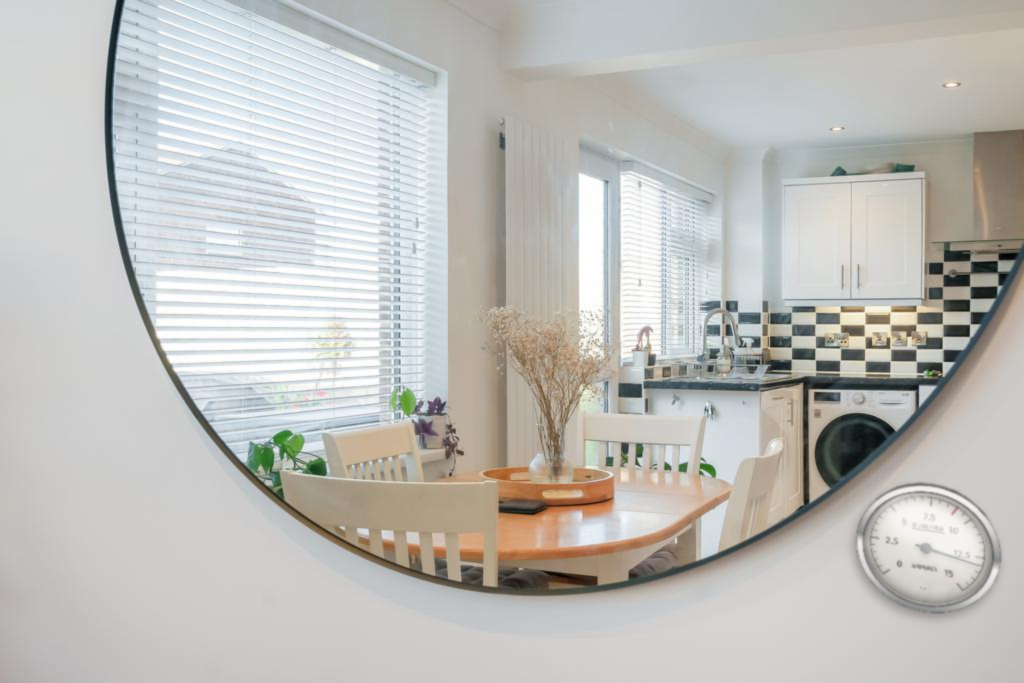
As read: 13; A
